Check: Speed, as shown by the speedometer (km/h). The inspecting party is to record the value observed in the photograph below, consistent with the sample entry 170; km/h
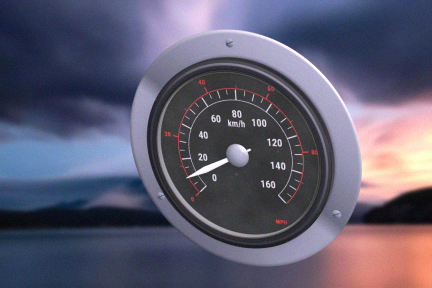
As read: 10; km/h
